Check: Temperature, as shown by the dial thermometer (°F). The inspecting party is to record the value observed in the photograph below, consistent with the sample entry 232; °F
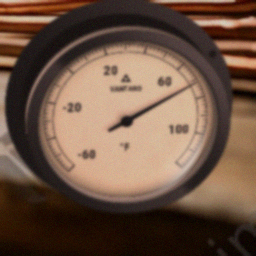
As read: 70; °F
